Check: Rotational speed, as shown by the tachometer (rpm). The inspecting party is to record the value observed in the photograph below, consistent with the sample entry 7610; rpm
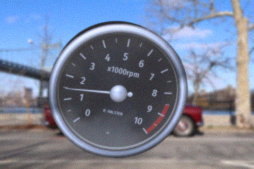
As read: 1500; rpm
